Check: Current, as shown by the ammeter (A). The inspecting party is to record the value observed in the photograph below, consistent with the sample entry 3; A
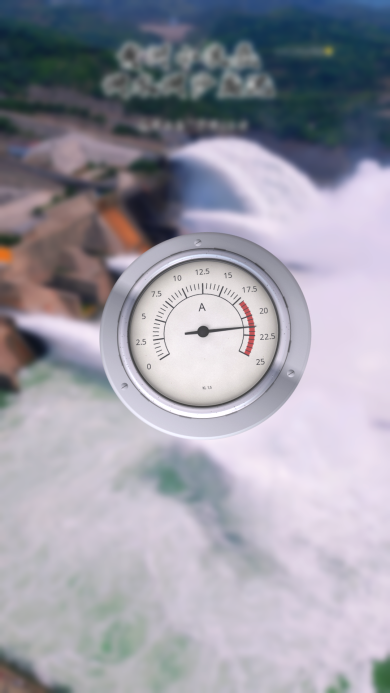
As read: 21.5; A
